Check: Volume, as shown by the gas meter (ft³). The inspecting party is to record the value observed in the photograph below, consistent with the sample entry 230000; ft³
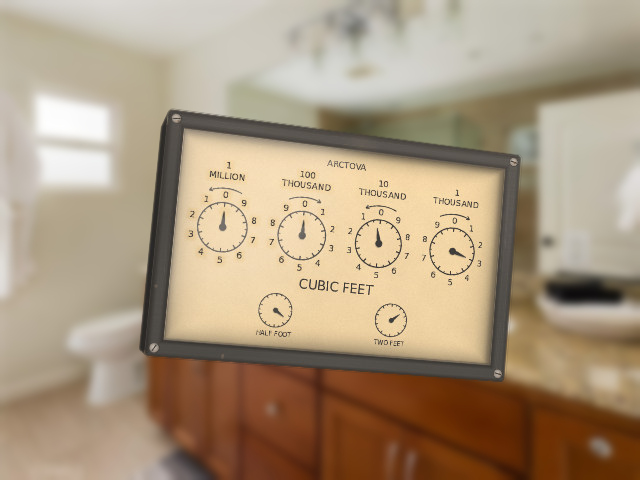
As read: 300; ft³
